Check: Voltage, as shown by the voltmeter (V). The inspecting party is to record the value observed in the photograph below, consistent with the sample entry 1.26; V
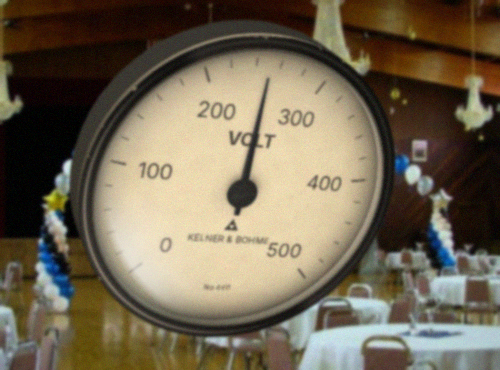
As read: 250; V
